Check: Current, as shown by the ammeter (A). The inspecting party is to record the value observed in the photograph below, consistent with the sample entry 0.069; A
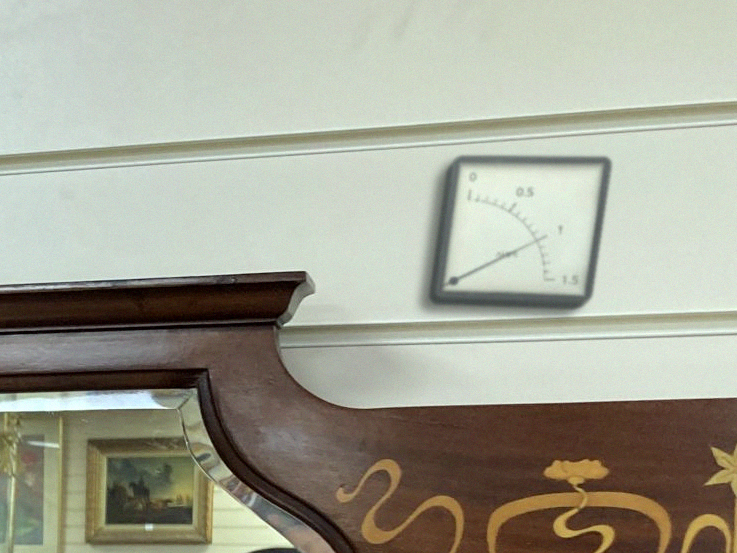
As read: 1; A
